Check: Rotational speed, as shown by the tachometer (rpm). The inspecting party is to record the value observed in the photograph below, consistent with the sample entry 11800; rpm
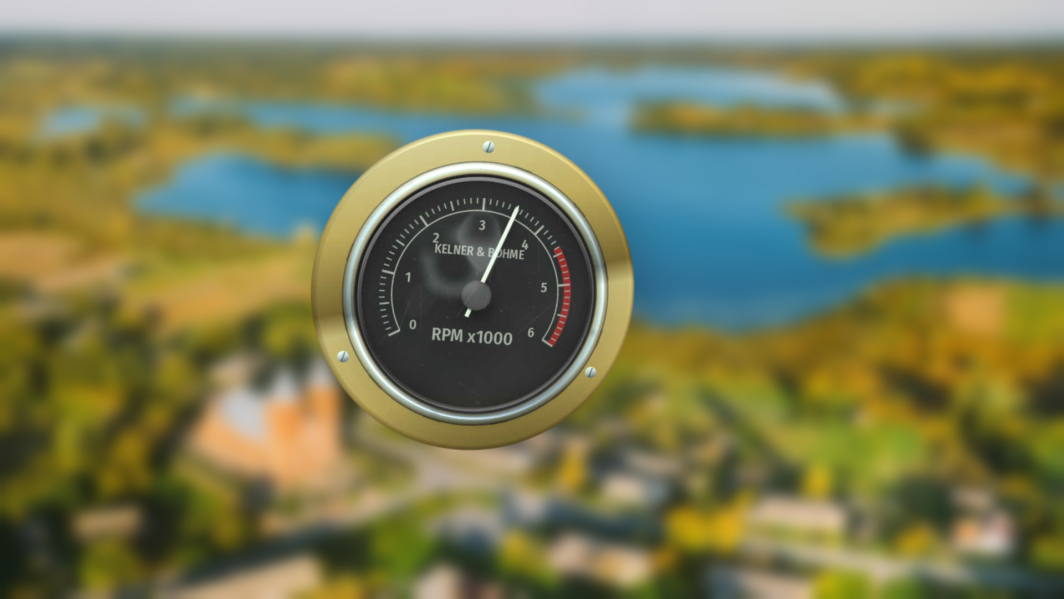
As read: 3500; rpm
